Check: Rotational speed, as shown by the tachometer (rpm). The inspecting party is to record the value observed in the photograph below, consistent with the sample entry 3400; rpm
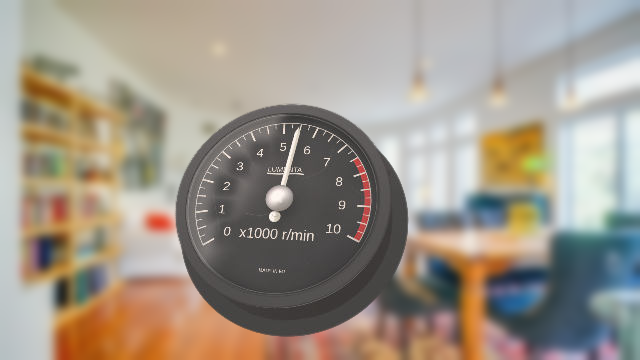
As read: 5500; rpm
